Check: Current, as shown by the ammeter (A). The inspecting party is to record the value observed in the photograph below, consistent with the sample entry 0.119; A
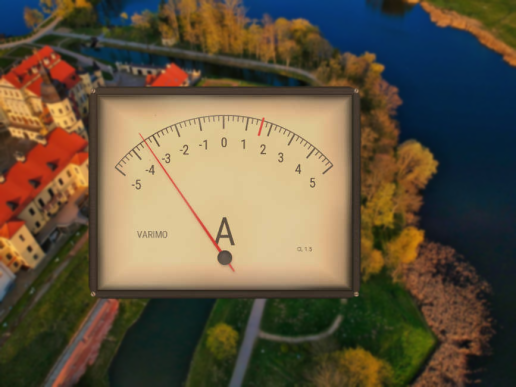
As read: -3.4; A
